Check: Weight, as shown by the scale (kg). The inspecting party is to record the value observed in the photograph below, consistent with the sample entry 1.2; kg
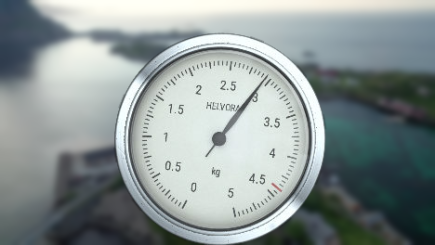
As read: 2.95; kg
